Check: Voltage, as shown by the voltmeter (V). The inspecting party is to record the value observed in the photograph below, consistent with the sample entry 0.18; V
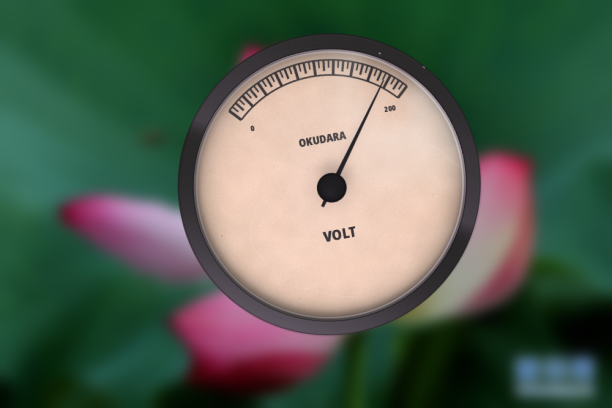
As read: 175; V
